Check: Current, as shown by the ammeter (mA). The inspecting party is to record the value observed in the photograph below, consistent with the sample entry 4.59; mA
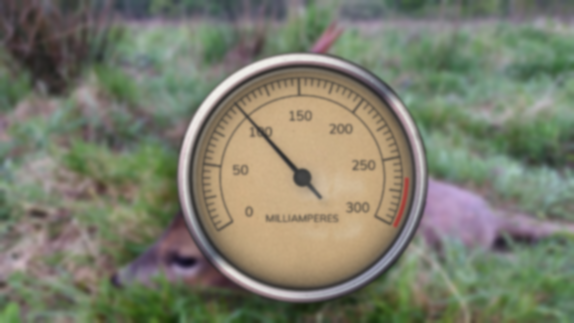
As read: 100; mA
